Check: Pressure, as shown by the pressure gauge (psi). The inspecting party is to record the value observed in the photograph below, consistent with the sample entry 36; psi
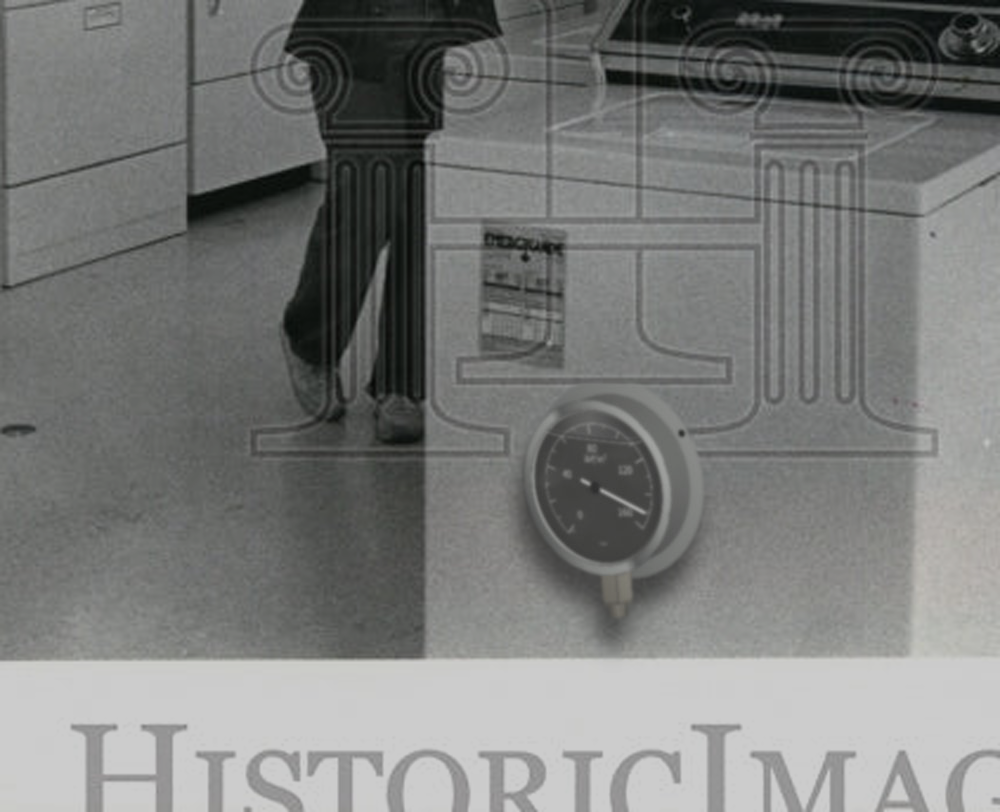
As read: 150; psi
